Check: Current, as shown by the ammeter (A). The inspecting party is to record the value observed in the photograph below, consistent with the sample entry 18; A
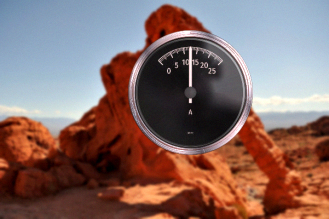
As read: 12.5; A
